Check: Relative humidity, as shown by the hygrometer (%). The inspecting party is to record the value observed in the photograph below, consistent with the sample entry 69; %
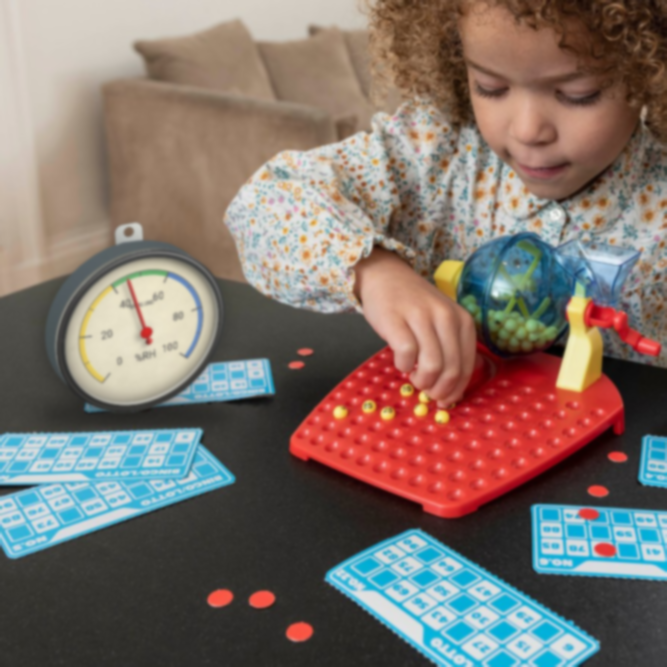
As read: 45; %
